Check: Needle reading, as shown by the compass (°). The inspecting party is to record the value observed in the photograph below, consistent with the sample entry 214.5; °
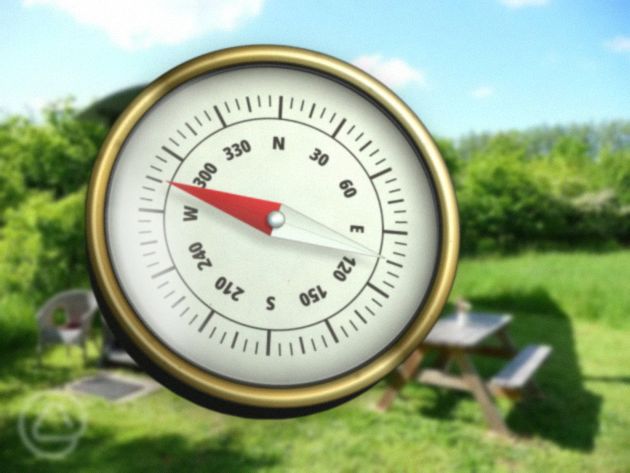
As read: 285; °
